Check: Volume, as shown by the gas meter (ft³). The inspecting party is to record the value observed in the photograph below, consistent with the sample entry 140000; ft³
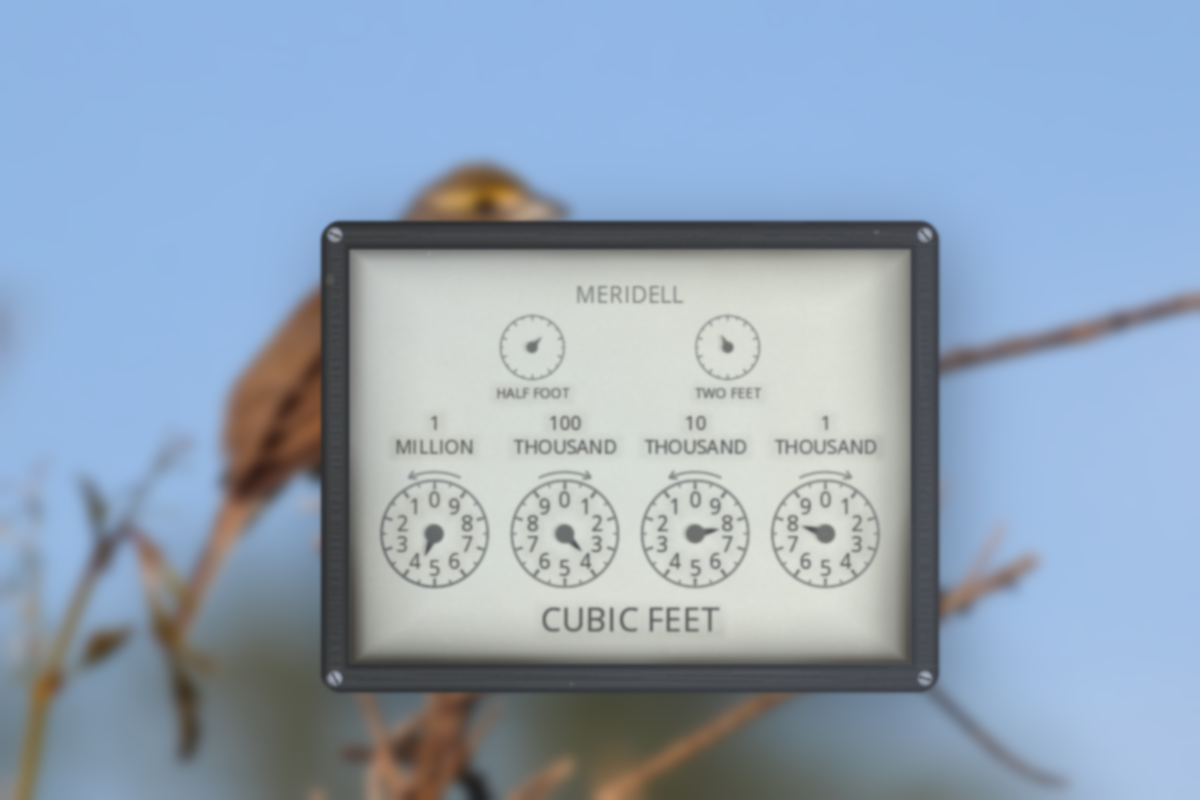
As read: 437800; ft³
